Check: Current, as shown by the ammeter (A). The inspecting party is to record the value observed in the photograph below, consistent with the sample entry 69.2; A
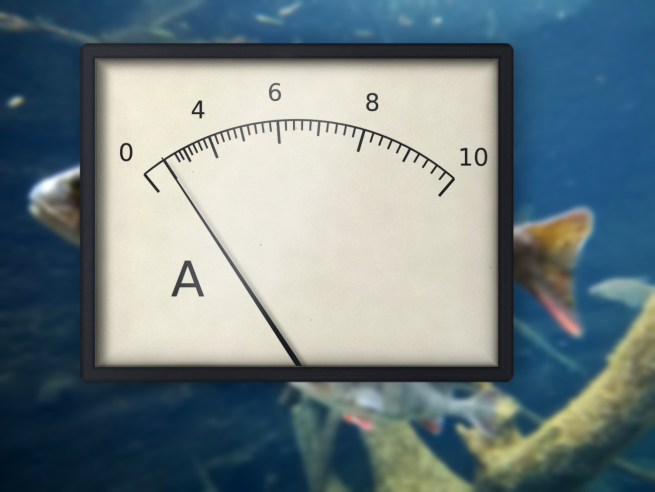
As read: 2; A
